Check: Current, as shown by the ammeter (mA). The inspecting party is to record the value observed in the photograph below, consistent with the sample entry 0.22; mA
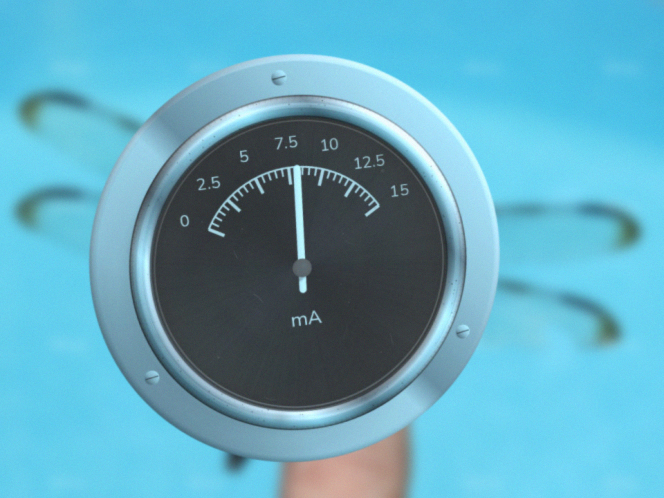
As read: 8; mA
